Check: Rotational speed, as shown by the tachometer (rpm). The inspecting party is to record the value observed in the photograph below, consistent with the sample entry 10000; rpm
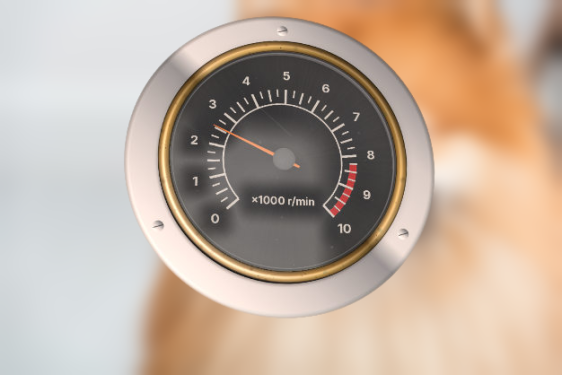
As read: 2500; rpm
